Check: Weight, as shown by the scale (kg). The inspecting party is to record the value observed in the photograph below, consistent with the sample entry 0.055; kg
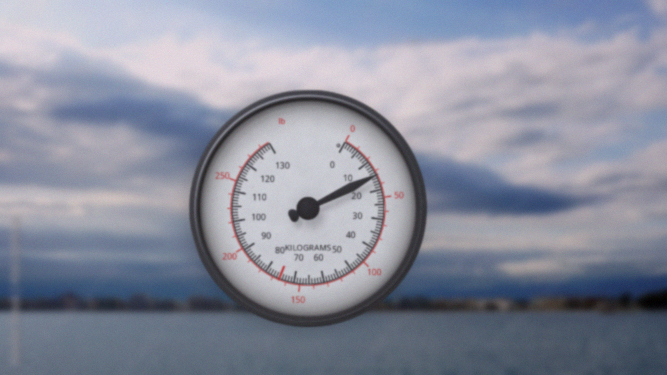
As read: 15; kg
